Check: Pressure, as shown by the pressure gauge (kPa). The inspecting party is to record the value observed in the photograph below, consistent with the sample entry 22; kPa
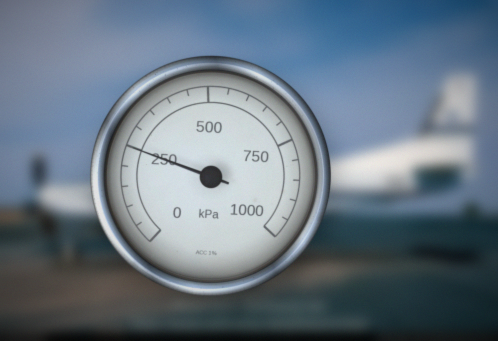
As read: 250; kPa
